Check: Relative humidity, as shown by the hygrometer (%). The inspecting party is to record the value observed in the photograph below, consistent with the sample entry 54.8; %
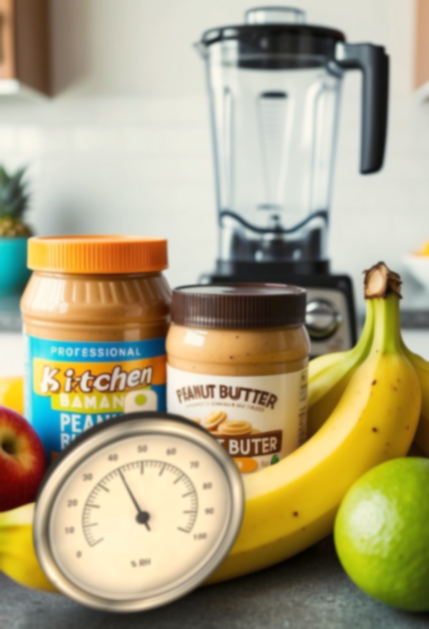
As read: 40; %
